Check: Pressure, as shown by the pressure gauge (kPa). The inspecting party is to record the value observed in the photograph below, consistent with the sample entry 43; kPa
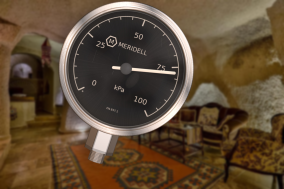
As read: 77.5; kPa
